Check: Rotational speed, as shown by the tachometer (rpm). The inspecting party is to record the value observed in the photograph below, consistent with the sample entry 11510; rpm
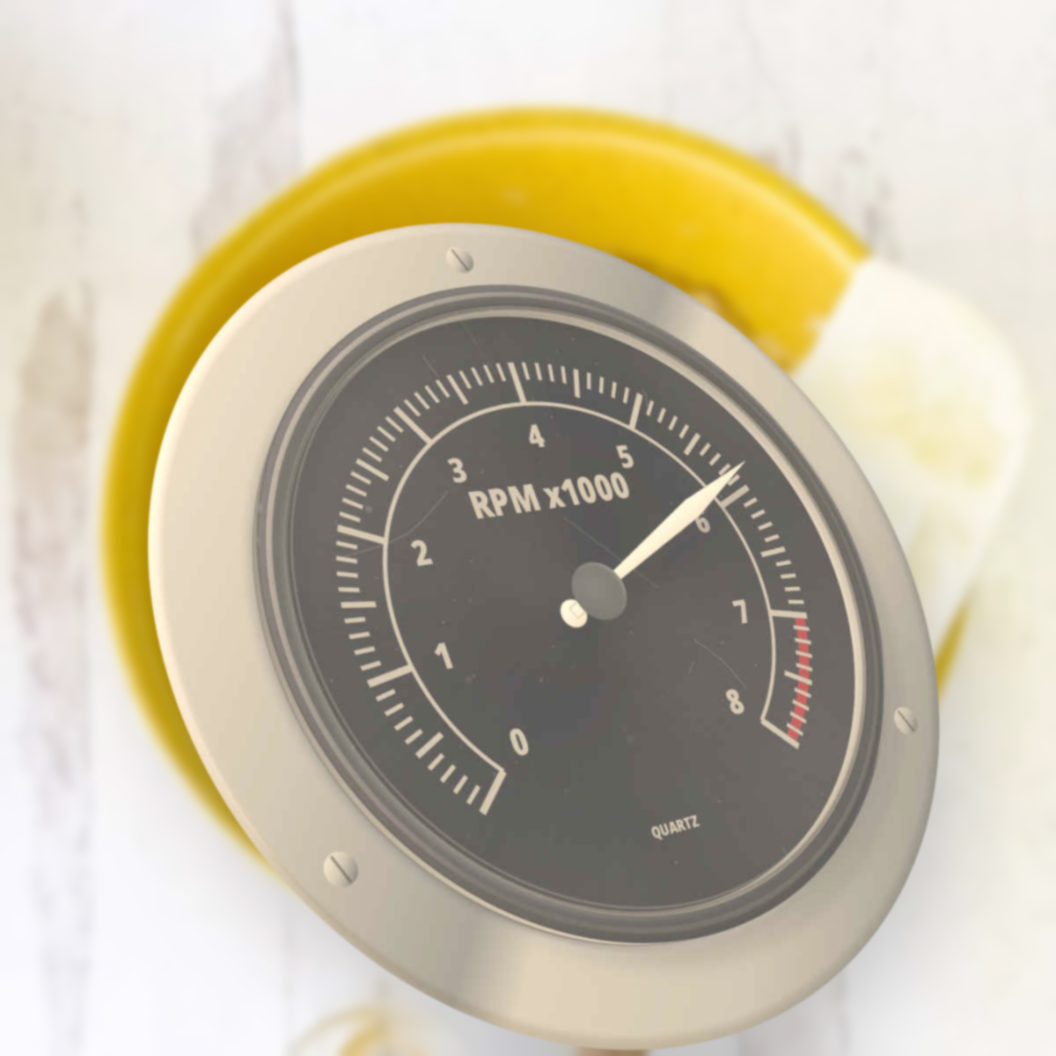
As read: 5850; rpm
